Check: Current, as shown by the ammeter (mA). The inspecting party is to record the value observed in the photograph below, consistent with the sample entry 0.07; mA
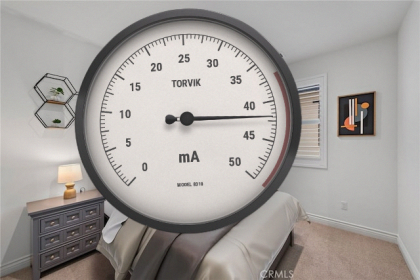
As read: 42; mA
